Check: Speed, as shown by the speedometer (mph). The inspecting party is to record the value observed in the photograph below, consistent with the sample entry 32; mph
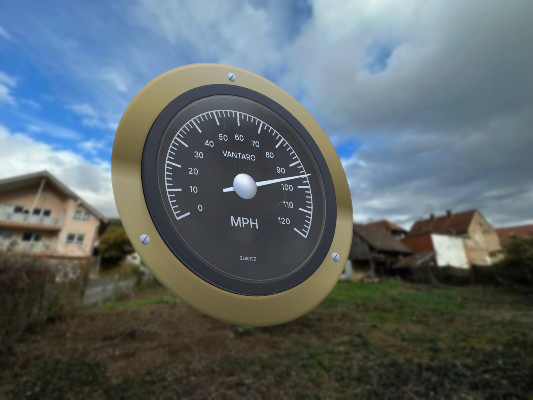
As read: 96; mph
